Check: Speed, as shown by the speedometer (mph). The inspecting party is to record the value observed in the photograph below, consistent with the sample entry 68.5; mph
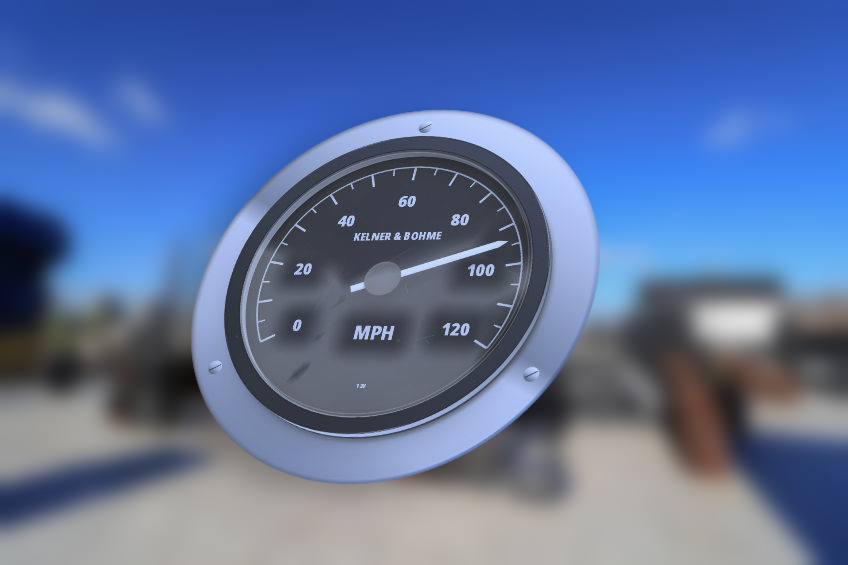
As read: 95; mph
